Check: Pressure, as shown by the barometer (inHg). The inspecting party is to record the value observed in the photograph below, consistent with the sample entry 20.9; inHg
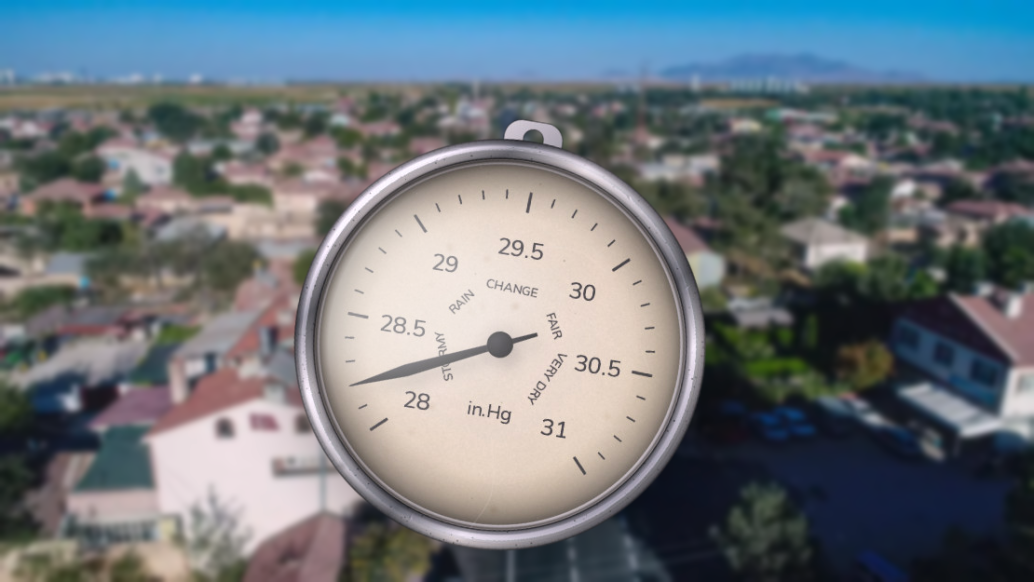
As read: 28.2; inHg
